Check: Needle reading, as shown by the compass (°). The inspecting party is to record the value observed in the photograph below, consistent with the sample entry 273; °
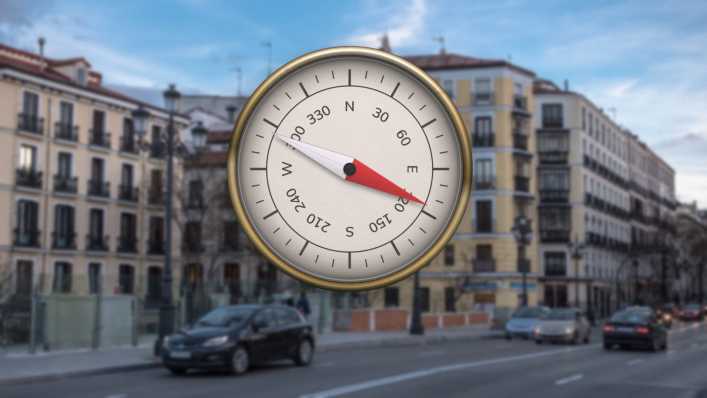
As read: 115; °
